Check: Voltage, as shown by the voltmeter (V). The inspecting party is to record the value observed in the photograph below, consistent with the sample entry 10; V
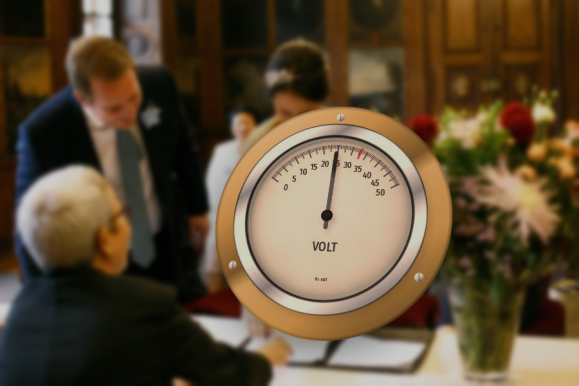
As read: 25; V
